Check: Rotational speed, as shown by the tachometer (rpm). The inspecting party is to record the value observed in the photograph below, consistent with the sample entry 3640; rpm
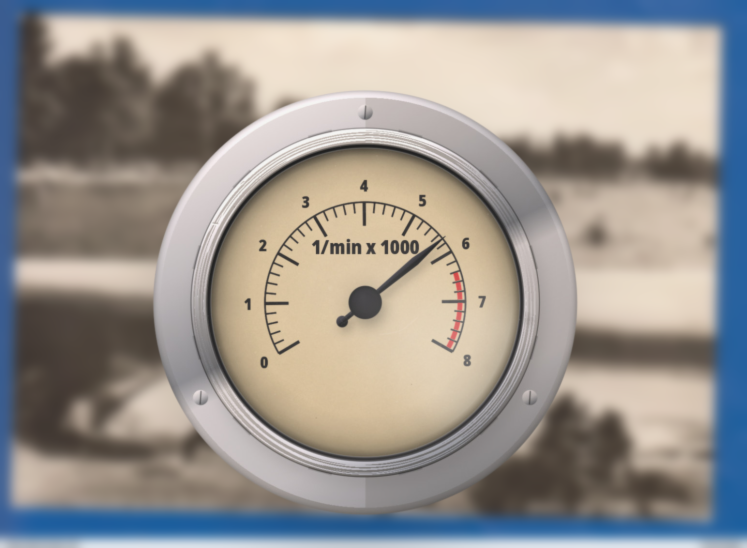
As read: 5700; rpm
